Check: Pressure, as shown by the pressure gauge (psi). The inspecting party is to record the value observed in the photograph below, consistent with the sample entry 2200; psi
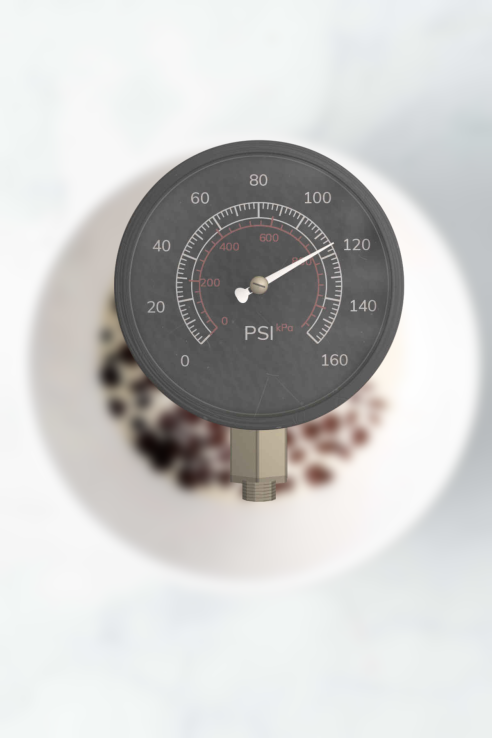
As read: 116; psi
